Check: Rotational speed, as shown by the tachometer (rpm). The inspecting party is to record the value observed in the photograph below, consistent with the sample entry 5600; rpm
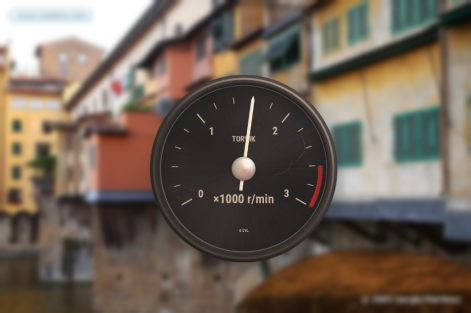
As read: 1600; rpm
